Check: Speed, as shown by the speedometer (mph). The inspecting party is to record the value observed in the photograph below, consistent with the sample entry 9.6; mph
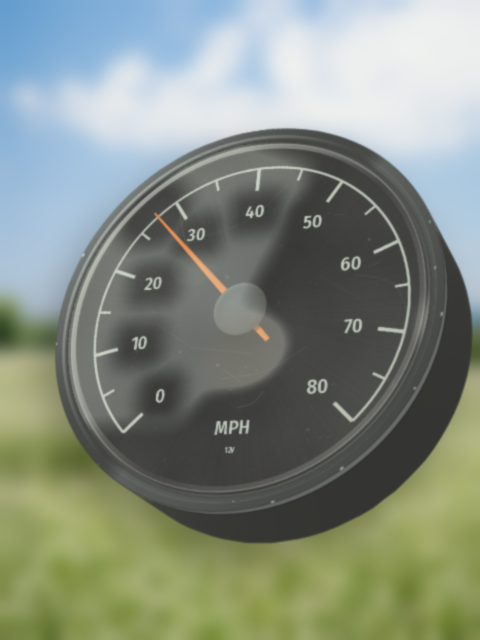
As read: 27.5; mph
